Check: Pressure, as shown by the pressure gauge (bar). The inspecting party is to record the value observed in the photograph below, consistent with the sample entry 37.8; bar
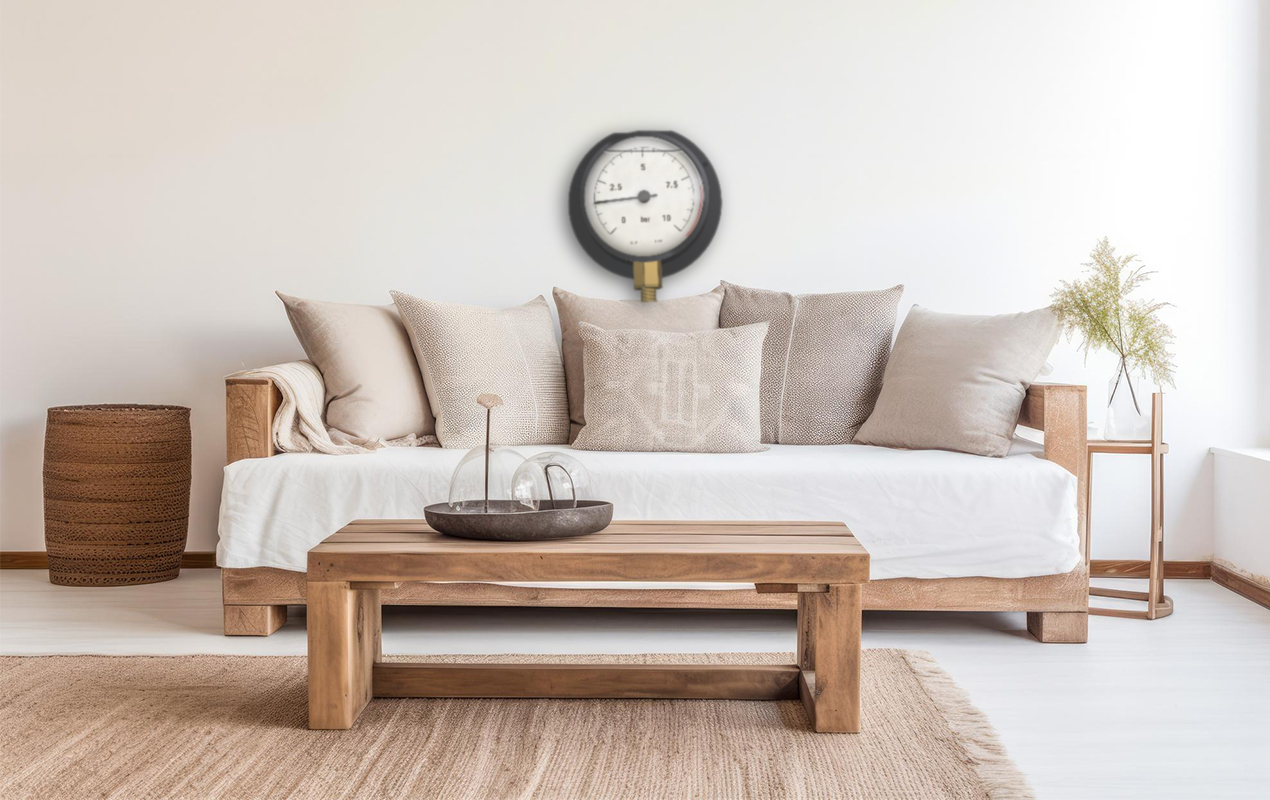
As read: 1.5; bar
